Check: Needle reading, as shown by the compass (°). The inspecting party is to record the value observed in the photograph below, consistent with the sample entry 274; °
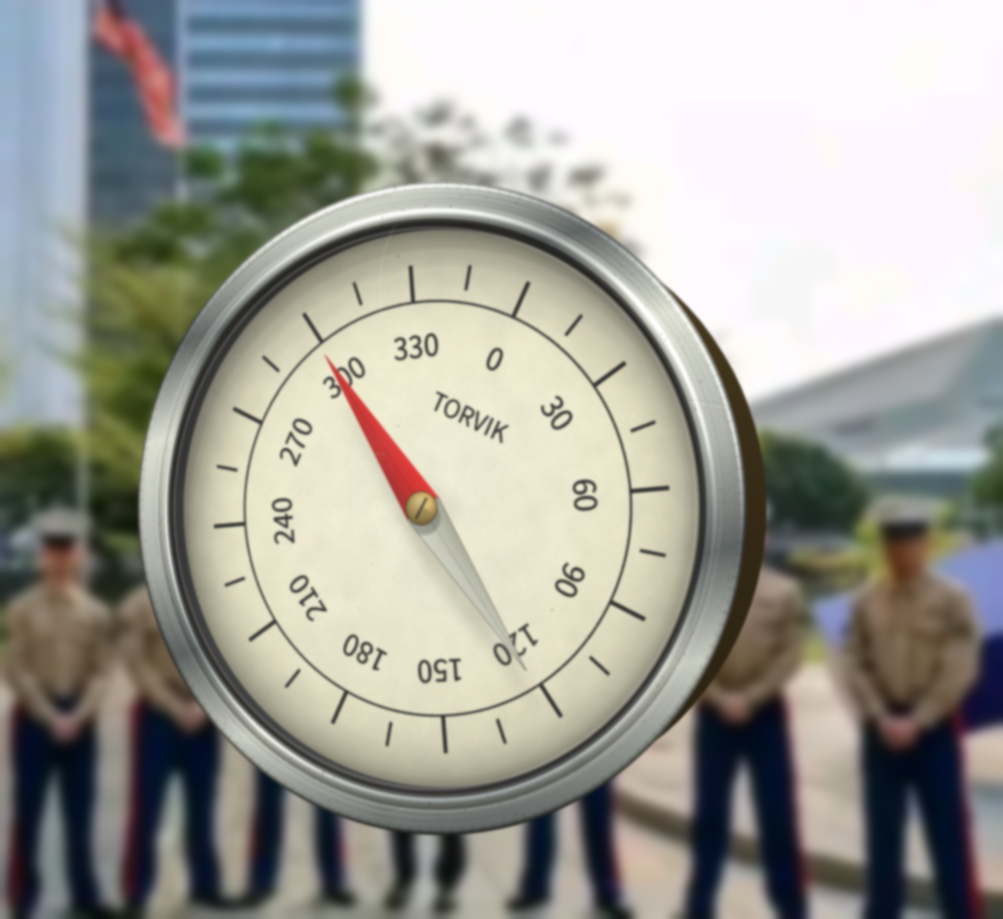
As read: 300; °
